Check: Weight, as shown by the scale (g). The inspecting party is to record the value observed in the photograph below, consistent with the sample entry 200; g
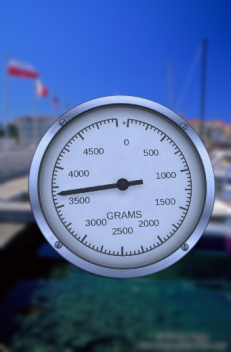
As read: 3650; g
